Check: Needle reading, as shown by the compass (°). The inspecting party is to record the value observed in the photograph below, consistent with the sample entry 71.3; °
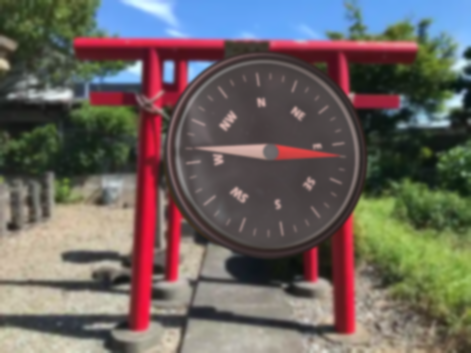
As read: 100; °
